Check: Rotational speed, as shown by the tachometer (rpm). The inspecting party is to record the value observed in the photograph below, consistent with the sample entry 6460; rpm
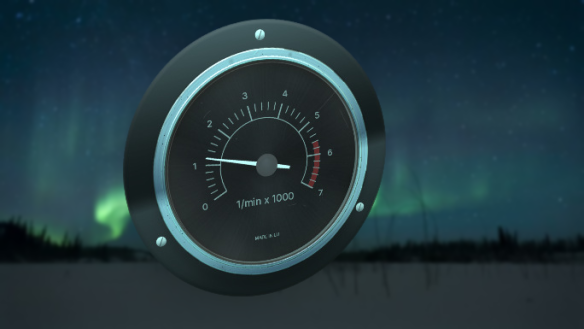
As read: 1200; rpm
